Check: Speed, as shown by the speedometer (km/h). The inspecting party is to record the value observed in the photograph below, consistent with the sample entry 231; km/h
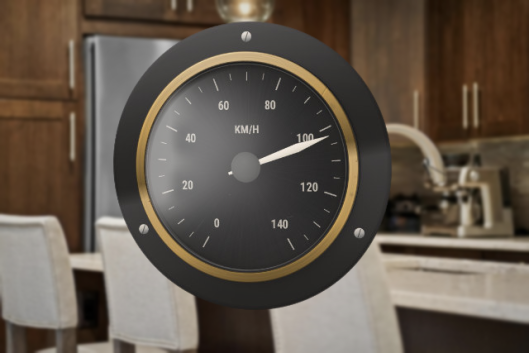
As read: 102.5; km/h
